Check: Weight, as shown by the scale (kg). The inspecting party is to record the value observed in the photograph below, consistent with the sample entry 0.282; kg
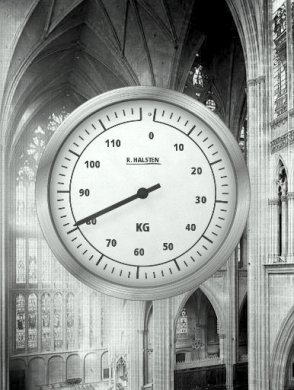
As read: 81; kg
